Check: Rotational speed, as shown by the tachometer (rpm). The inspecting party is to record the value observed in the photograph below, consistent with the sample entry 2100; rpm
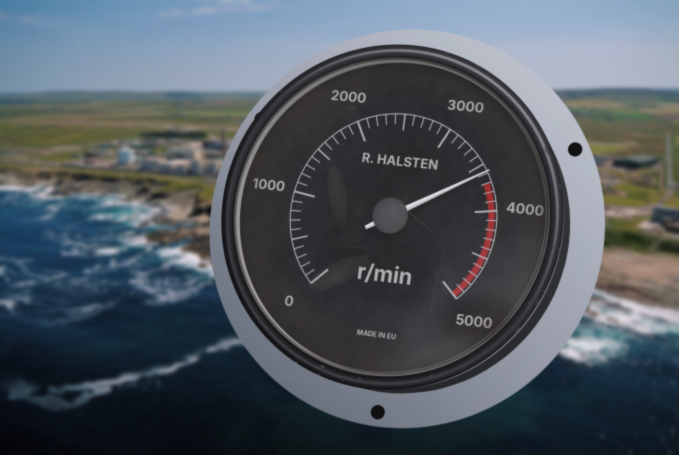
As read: 3600; rpm
